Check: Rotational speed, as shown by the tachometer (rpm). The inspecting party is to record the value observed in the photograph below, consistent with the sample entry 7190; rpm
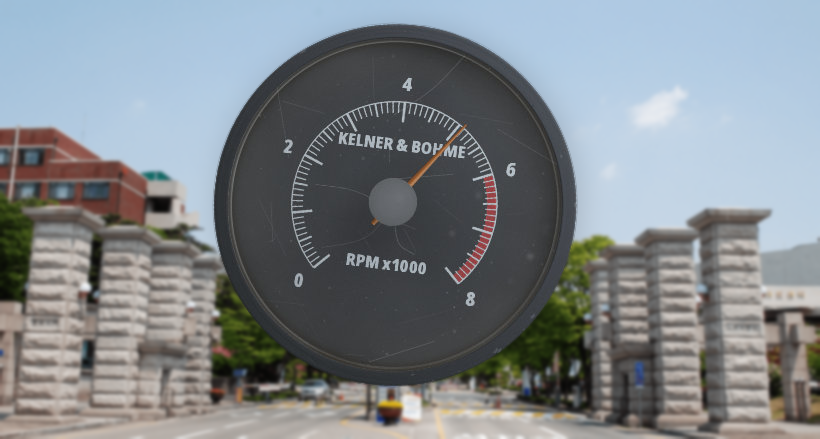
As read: 5100; rpm
